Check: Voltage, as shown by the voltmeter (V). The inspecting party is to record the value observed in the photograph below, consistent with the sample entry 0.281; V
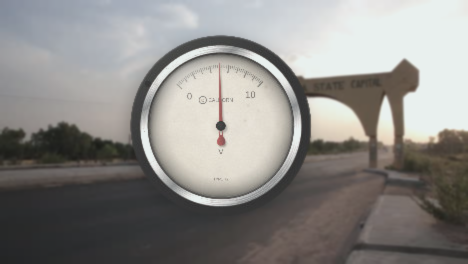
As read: 5; V
